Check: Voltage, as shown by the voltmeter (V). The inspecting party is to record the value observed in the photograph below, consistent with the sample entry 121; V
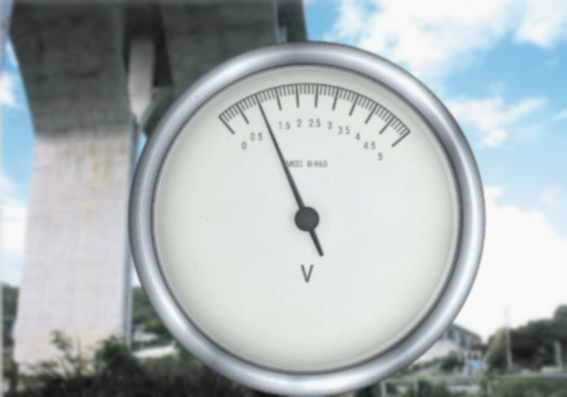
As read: 1; V
